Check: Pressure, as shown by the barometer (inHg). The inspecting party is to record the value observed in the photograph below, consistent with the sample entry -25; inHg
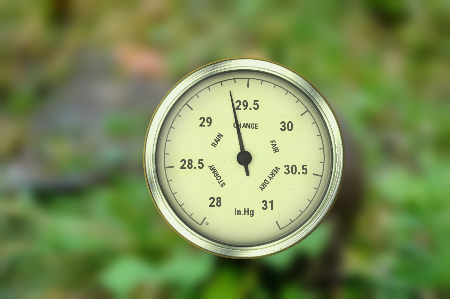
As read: 29.35; inHg
